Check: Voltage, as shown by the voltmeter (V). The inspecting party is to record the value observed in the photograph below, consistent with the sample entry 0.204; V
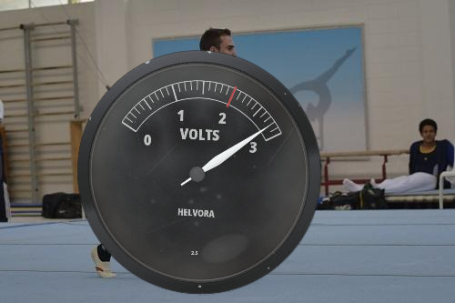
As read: 2.8; V
